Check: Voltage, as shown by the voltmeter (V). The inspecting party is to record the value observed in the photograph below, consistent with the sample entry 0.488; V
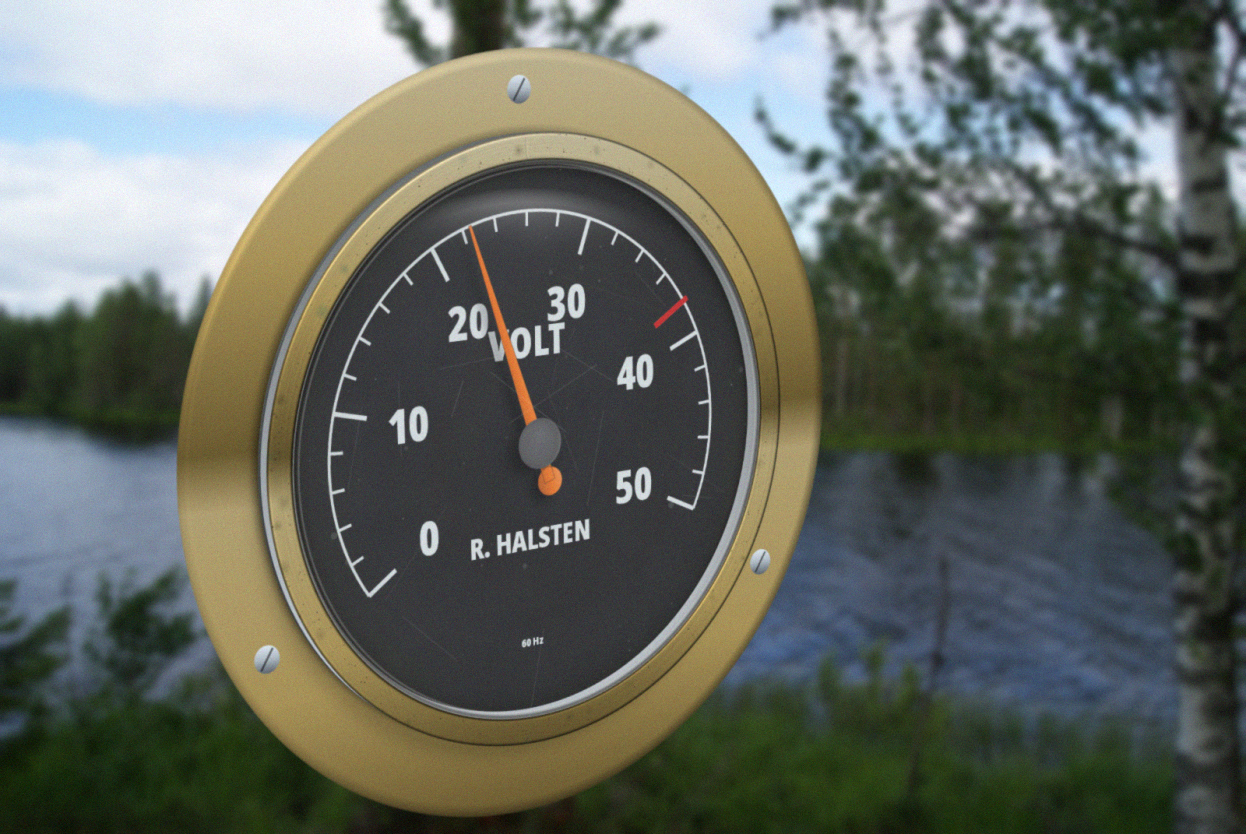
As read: 22; V
